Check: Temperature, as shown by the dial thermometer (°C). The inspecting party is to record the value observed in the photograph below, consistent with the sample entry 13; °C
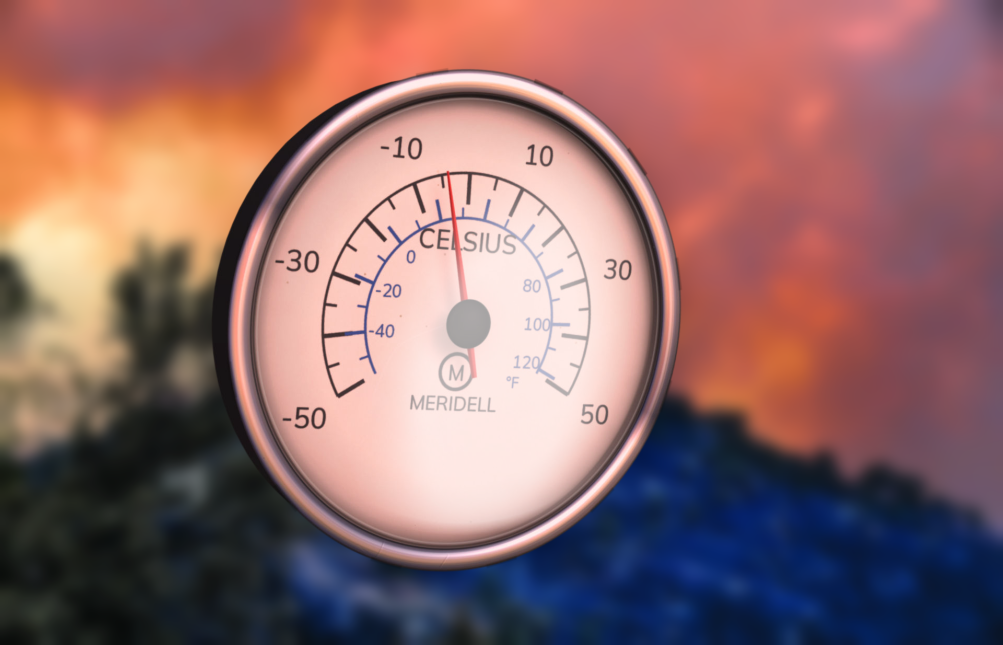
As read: -5; °C
